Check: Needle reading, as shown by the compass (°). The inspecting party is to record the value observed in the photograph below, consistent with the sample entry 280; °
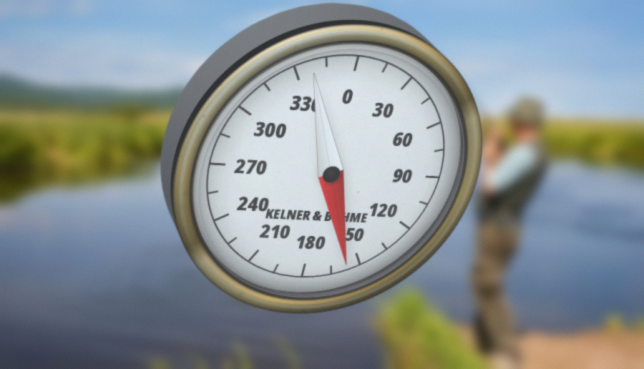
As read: 157.5; °
